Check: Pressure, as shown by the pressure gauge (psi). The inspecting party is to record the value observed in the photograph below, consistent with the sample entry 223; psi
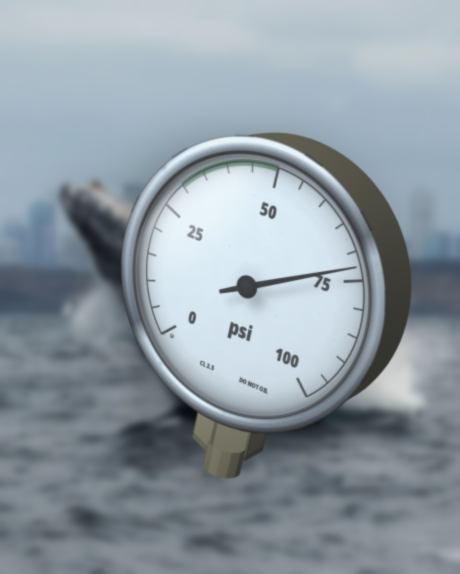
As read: 72.5; psi
